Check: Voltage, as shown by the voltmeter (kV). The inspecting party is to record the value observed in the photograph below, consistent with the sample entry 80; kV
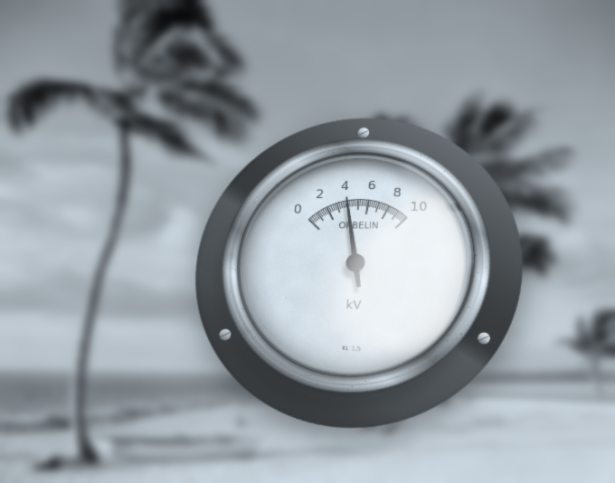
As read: 4; kV
